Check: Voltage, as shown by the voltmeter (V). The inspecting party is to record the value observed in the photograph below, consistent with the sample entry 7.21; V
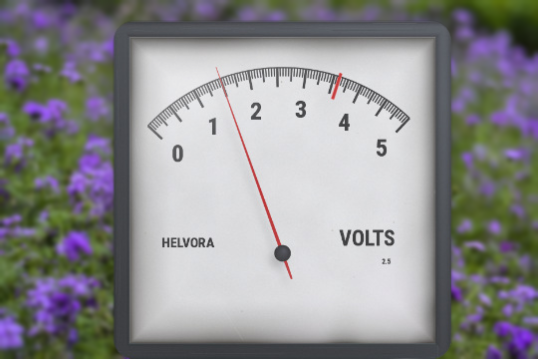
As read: 1.5; V
